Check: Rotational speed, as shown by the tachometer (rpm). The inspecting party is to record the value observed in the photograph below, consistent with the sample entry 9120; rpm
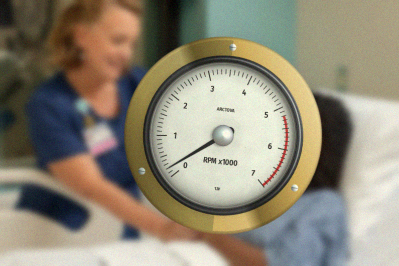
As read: 200; rpm
